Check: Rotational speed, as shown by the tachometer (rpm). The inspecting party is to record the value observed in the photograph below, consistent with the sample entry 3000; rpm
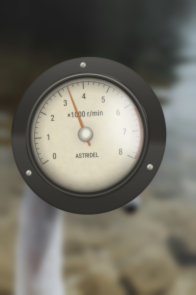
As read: 3400; rpm
